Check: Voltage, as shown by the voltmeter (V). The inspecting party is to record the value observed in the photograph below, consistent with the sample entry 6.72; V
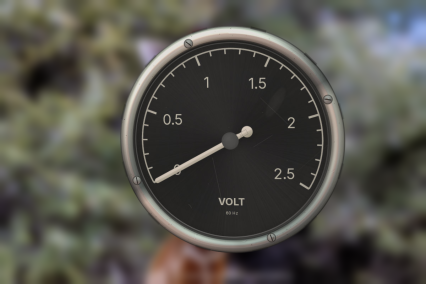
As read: 0; V
